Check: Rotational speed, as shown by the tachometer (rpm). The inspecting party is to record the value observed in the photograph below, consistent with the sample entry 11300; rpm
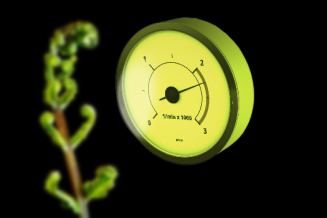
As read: 2250; rpm
